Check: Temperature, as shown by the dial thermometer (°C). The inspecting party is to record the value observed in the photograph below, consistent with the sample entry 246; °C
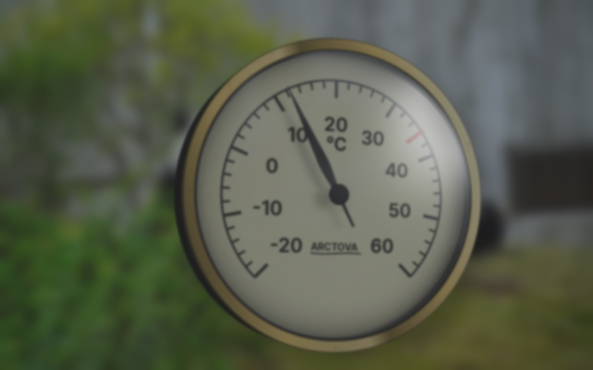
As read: 12; °C
